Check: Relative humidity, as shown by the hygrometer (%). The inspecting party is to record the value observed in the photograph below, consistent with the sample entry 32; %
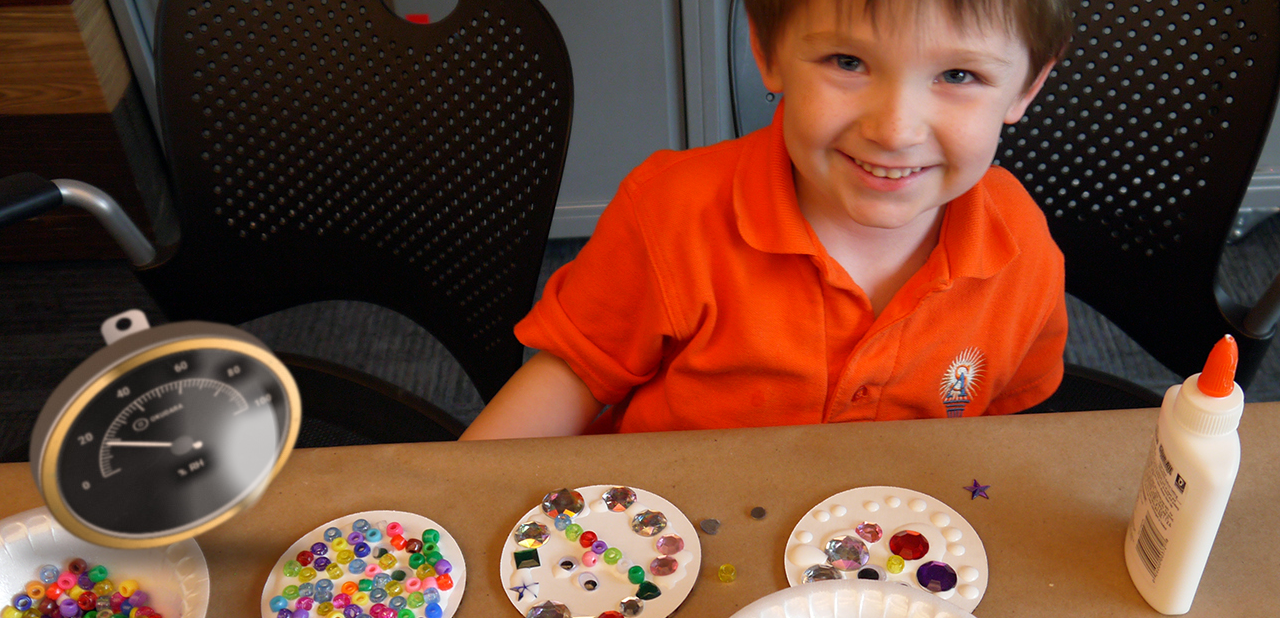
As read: 20; %
